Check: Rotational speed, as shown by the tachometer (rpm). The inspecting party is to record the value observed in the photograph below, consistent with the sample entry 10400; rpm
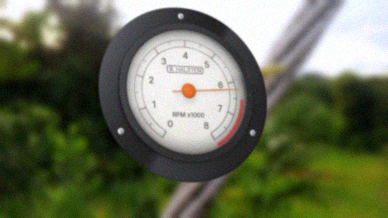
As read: 6250; rpm
